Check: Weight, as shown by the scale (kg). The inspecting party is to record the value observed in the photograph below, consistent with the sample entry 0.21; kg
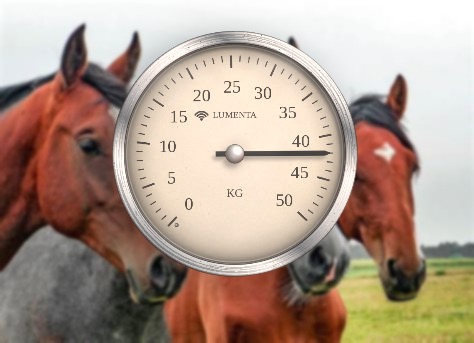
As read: 42; kg
